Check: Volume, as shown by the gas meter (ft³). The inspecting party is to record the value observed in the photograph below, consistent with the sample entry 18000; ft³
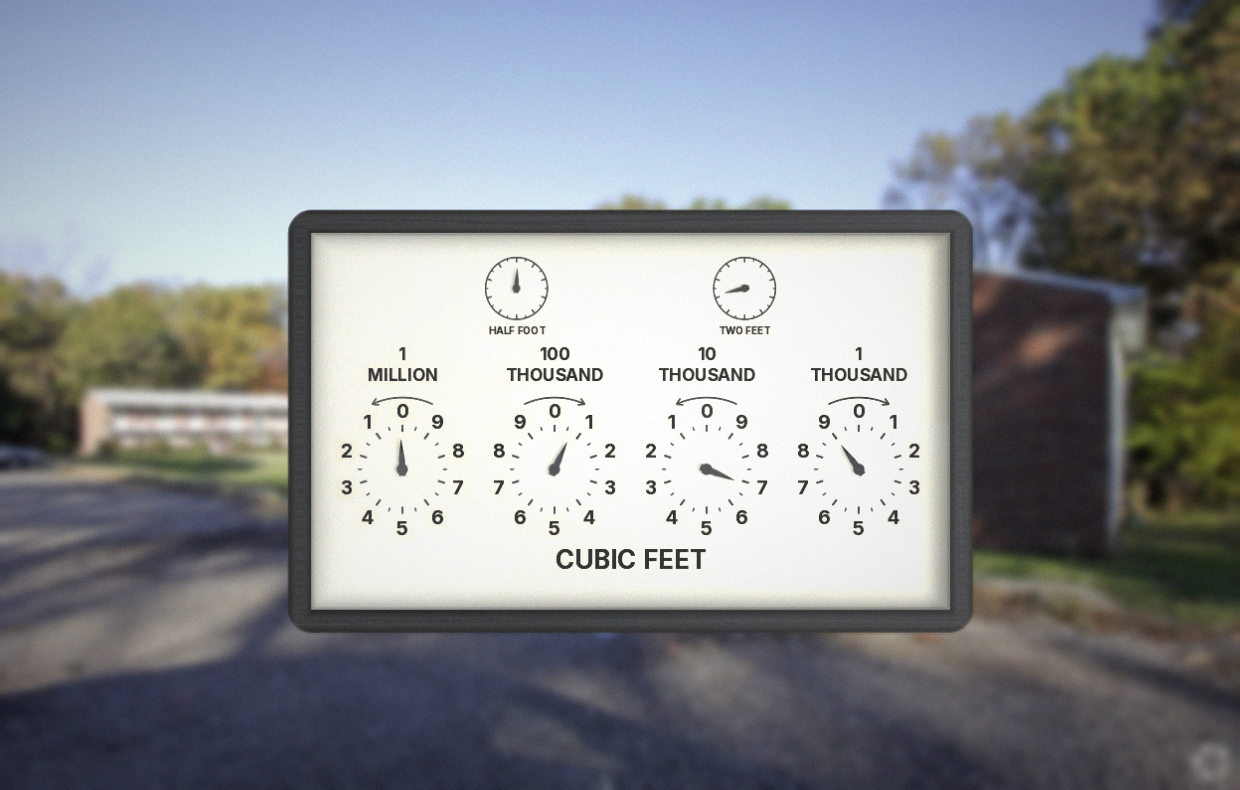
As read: 6900; ft³
